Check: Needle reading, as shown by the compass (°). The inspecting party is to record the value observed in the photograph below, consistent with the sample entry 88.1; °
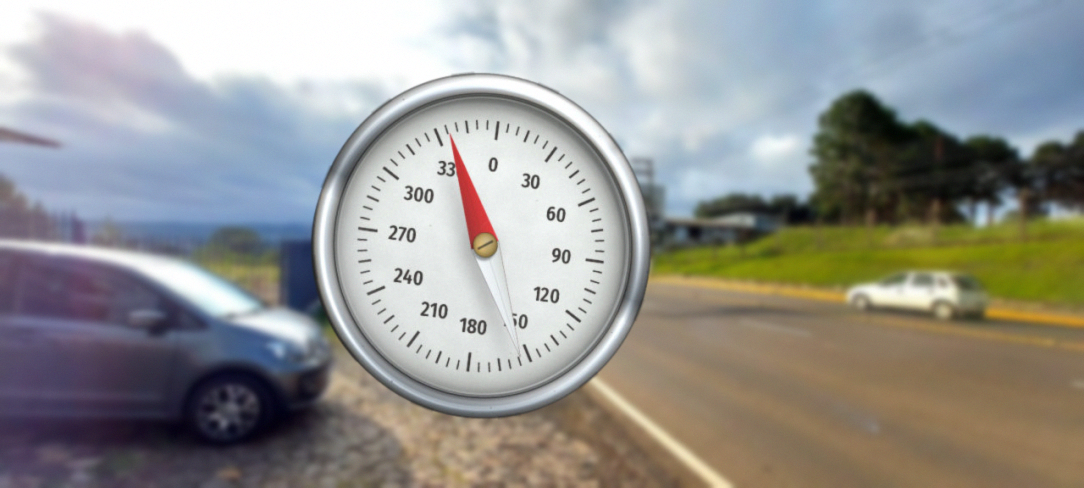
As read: 335; °
